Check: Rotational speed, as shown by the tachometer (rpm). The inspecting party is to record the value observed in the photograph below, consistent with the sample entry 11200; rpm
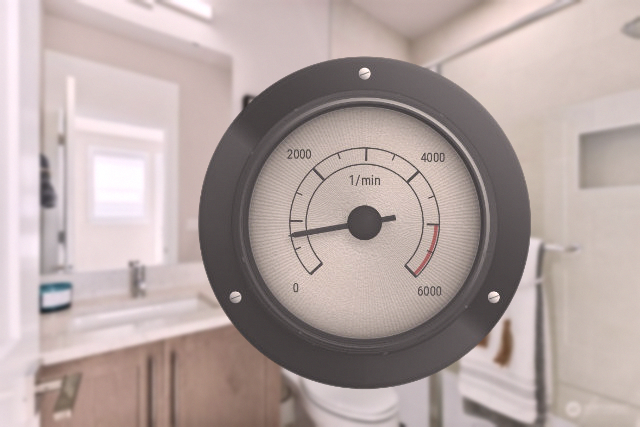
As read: 750; rpm
